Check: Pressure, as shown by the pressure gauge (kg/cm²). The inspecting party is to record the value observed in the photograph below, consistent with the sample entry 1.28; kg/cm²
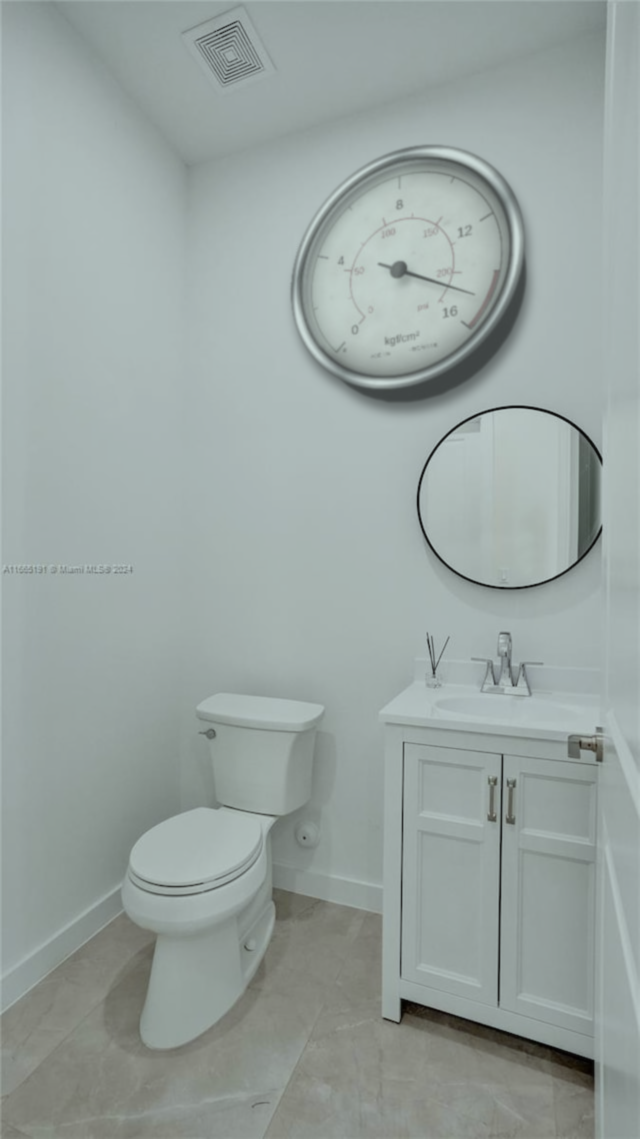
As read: 15; kg/cm²
